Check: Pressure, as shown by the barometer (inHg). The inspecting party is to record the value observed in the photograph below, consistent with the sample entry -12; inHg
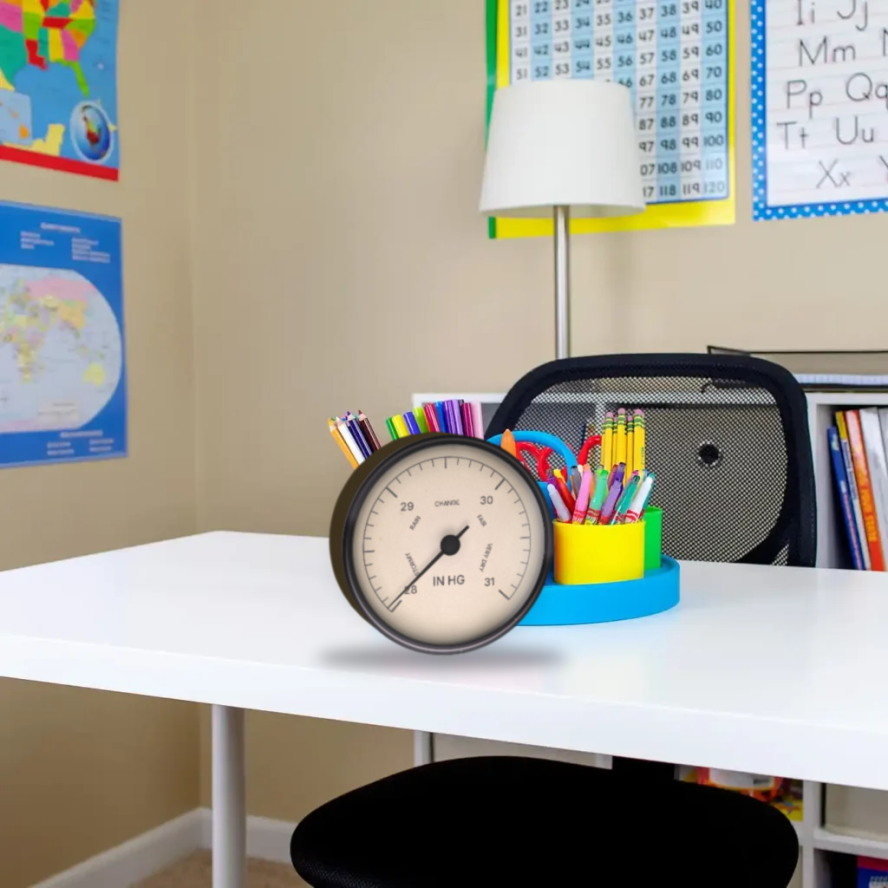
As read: 28.05; inHg
